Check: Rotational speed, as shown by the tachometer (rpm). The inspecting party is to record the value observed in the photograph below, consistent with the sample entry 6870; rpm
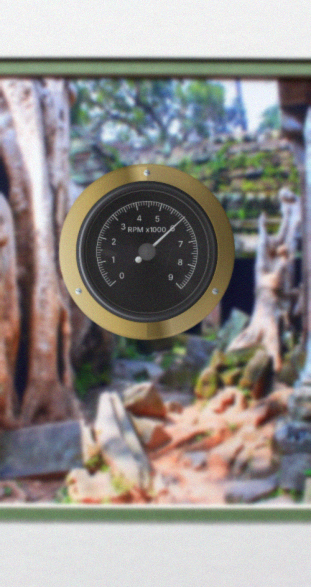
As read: 6000; rpm
